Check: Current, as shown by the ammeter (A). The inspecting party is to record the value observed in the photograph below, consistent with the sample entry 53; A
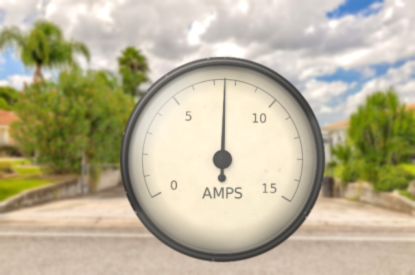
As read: 7.5; A
